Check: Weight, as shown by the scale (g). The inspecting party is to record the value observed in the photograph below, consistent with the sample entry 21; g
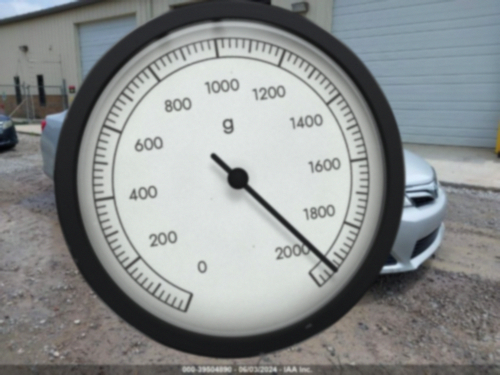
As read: 1940; g
